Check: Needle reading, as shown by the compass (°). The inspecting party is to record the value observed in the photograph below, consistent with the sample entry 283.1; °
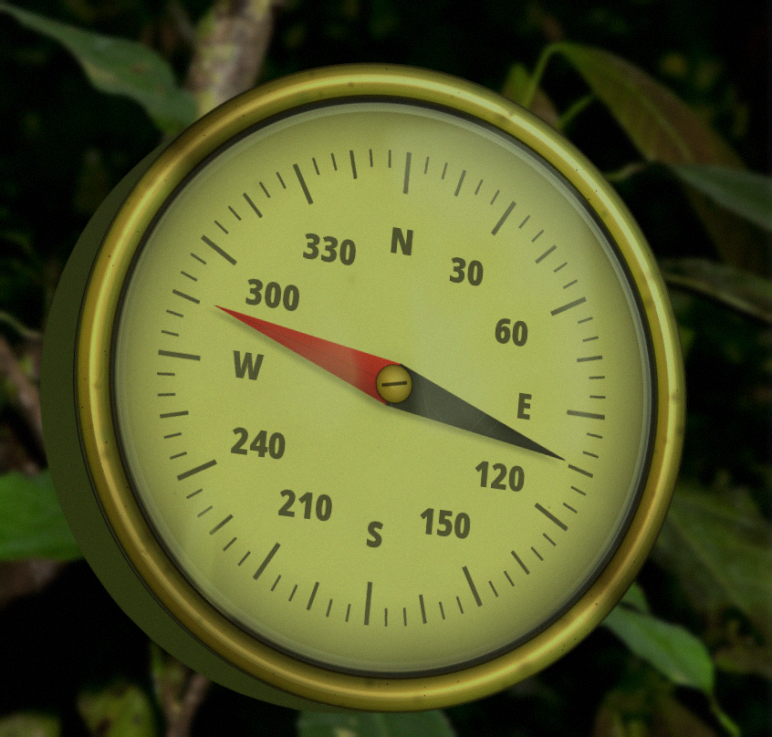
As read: 285; °
